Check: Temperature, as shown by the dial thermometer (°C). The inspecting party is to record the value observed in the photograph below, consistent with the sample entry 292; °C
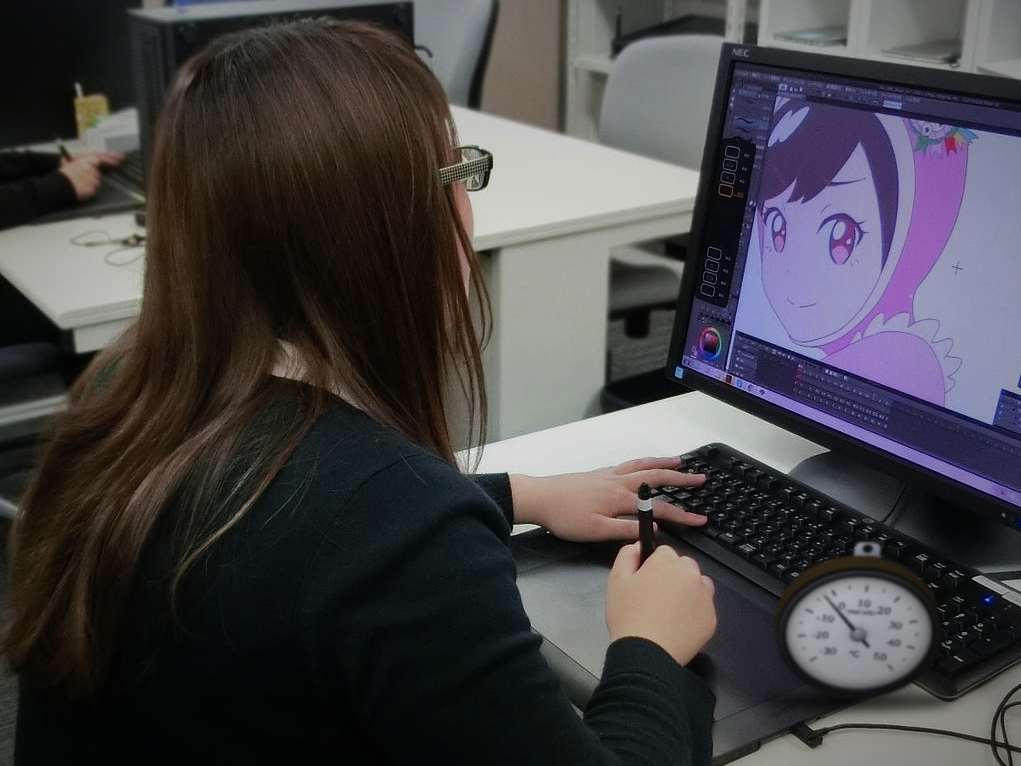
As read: -2.5; °C
